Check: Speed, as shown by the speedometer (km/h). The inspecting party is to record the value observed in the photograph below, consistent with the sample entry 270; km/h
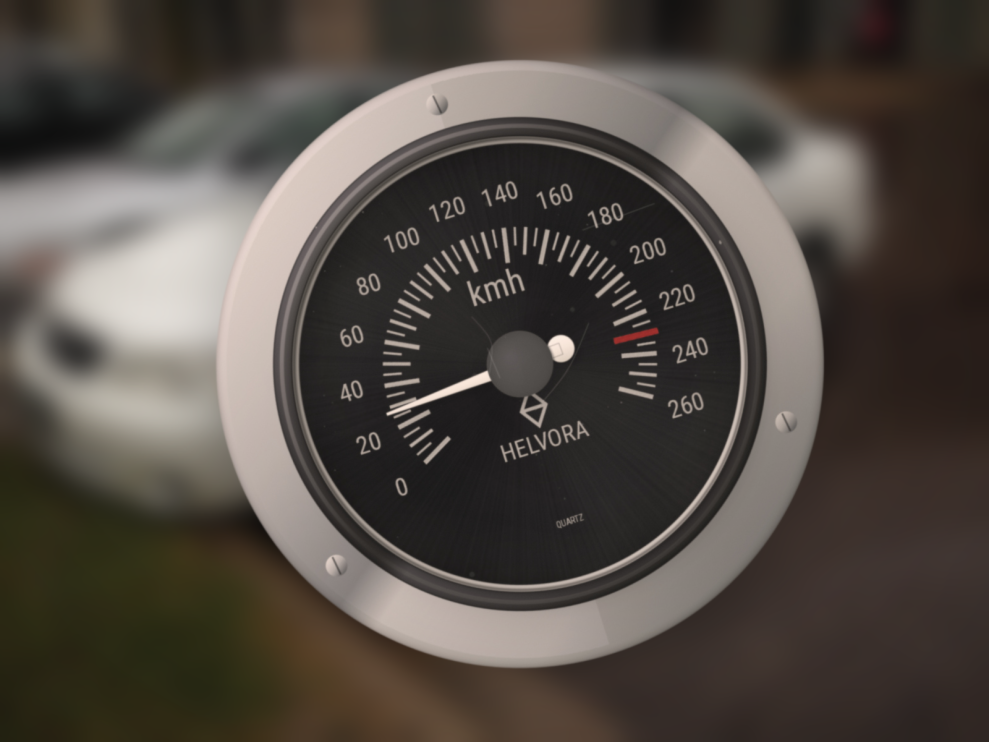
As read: 27.5; km/h
